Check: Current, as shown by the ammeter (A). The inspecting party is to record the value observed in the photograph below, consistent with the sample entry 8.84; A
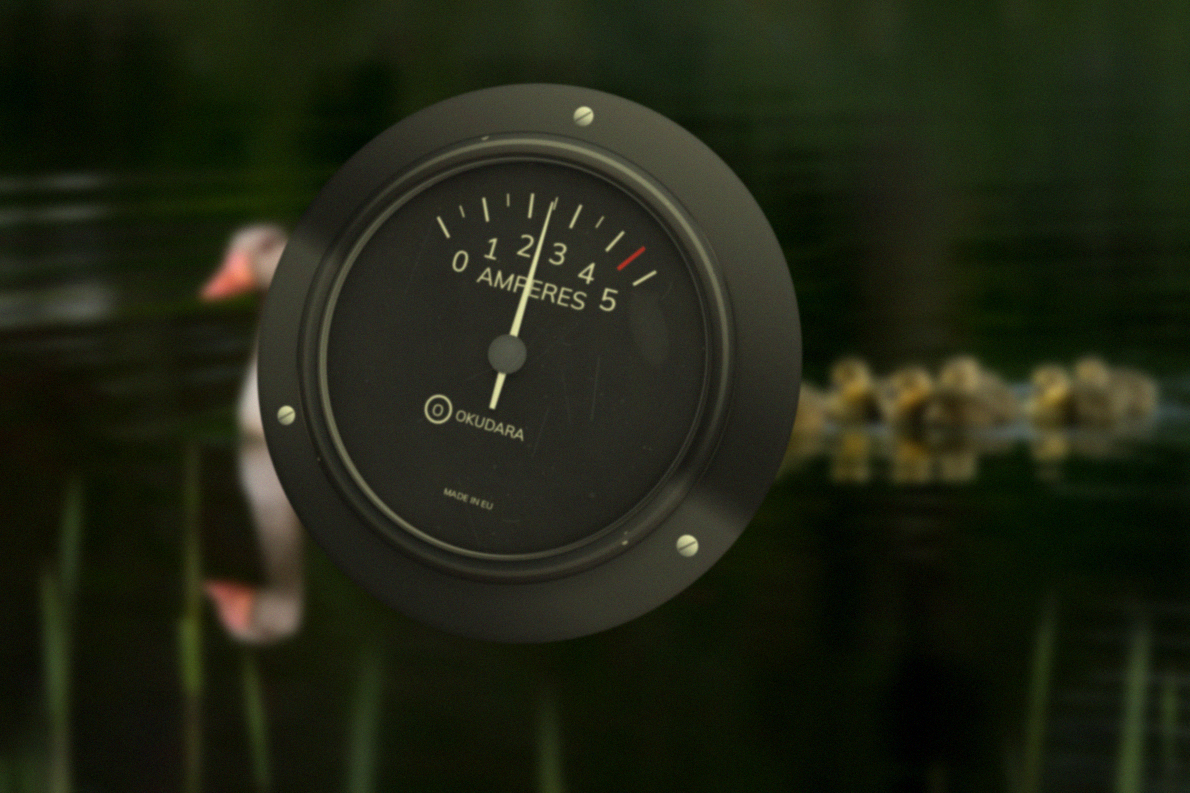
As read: 2.5; A
